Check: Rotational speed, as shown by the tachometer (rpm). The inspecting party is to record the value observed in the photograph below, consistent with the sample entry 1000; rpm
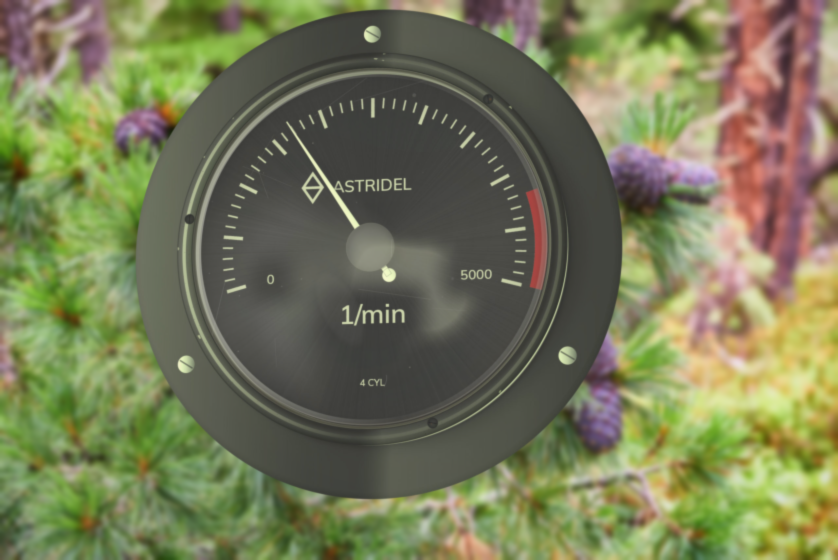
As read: 1700; rpm
